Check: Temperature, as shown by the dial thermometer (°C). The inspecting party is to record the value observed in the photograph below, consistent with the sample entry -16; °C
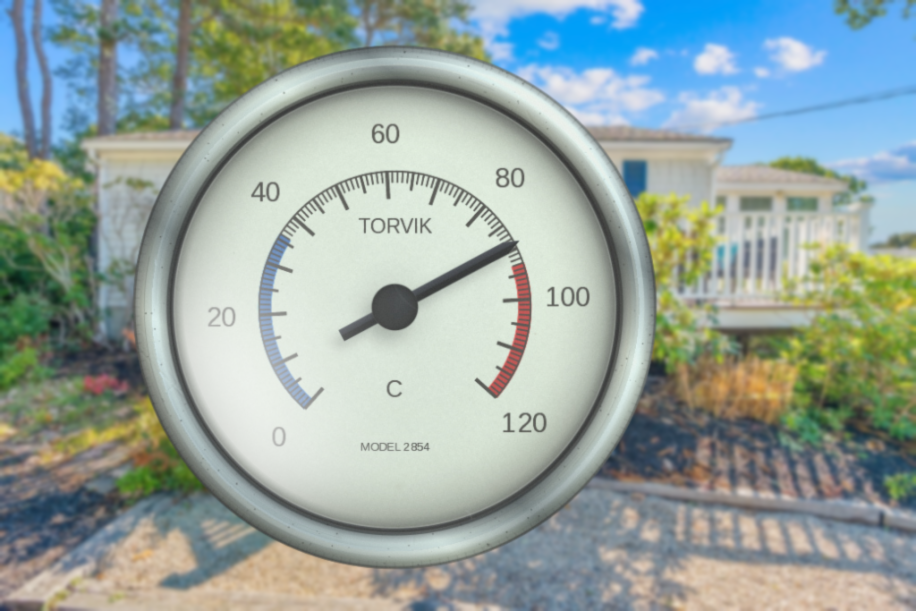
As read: 89; °C
